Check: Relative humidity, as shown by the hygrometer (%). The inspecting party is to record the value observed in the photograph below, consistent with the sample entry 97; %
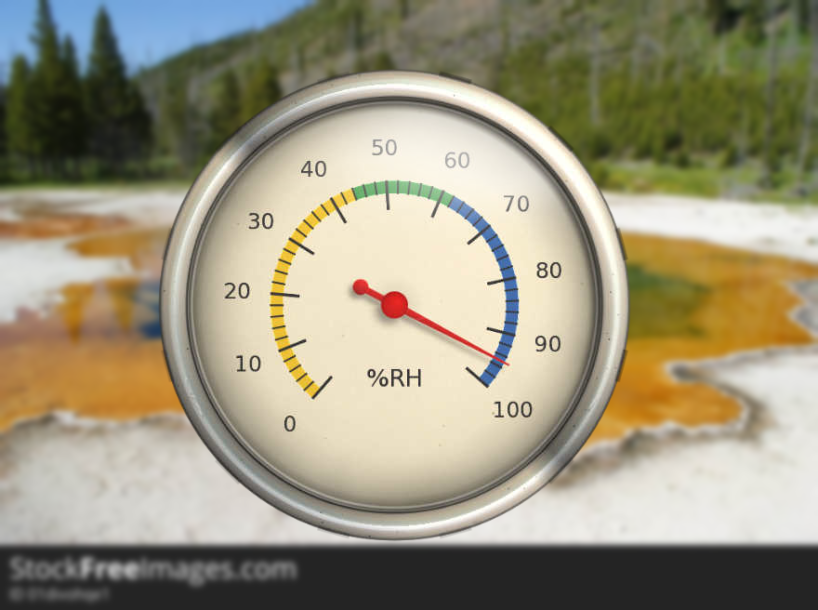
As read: 95; %
